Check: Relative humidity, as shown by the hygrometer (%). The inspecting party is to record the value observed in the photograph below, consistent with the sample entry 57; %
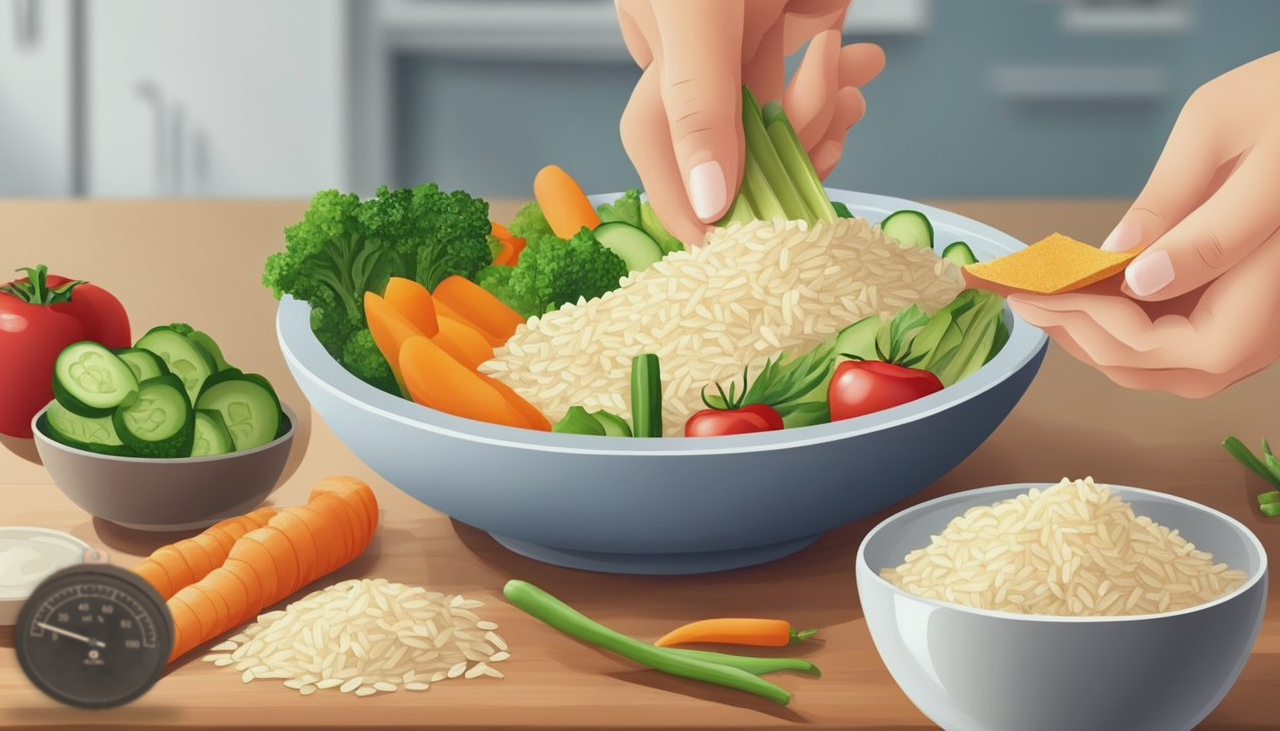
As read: 8; %
